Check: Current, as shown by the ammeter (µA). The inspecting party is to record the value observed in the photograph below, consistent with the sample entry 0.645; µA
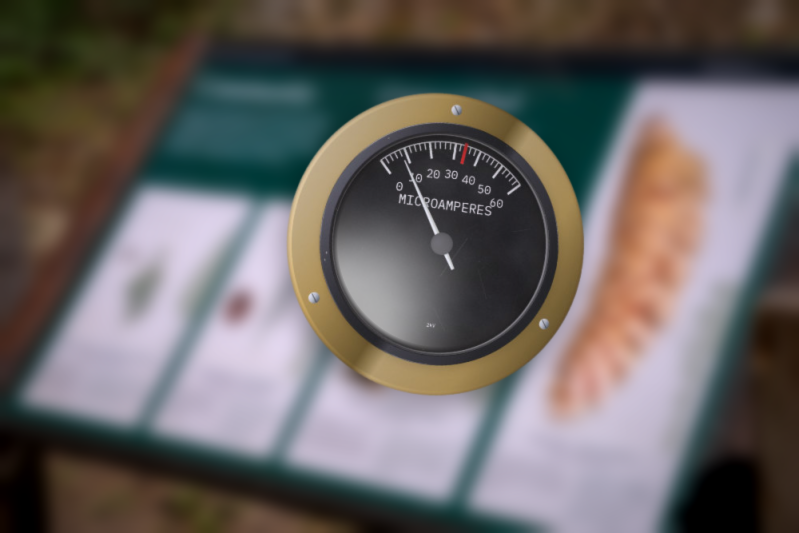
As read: 8; µA
